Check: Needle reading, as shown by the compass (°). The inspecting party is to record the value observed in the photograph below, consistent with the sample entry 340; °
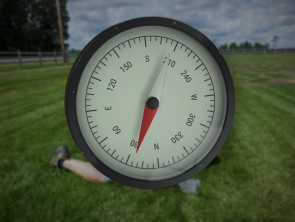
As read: 25; °
